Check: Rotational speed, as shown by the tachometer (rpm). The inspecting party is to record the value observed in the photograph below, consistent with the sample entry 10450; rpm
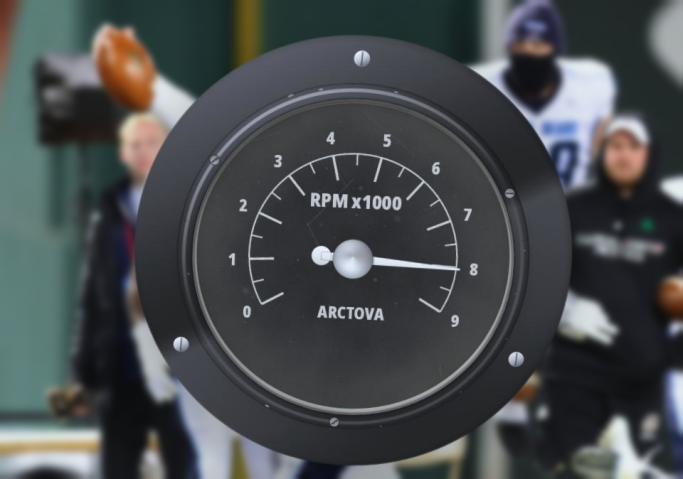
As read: 8000; rpm
